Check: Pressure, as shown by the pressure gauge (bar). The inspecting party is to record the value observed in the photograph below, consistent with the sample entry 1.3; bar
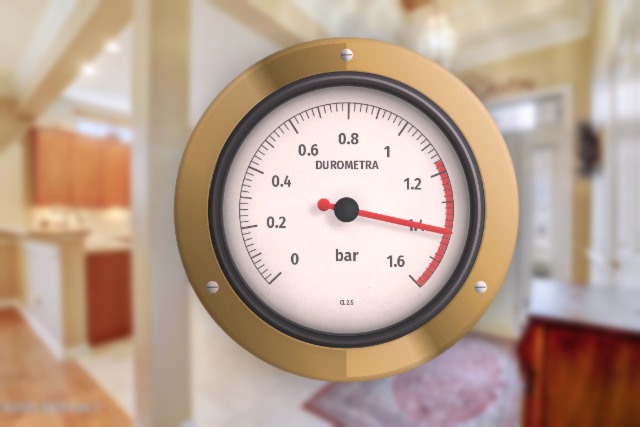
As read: 1.4; bar
